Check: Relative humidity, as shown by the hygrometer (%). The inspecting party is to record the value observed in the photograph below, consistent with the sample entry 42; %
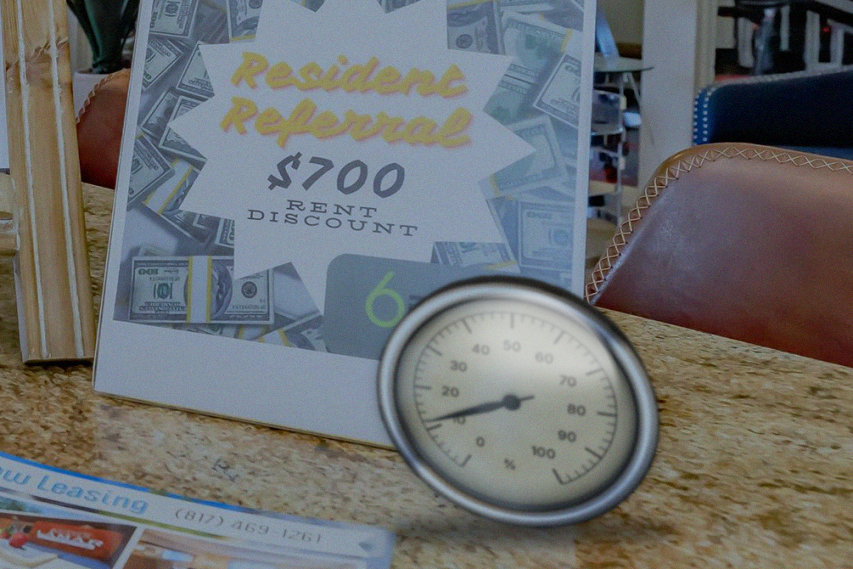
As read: 12; %
